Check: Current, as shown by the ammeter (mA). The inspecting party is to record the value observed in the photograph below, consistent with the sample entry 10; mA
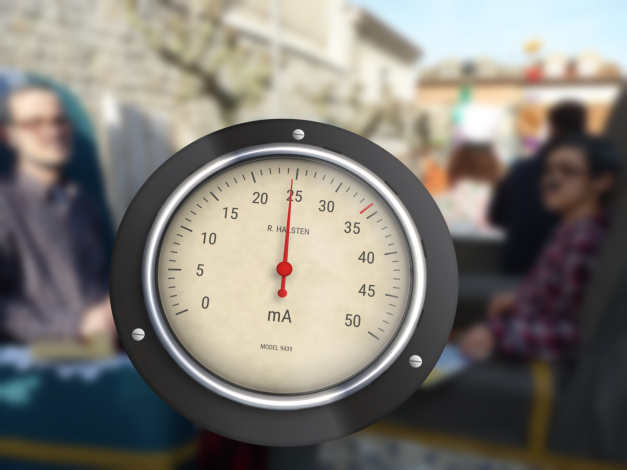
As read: 24.5; mA
